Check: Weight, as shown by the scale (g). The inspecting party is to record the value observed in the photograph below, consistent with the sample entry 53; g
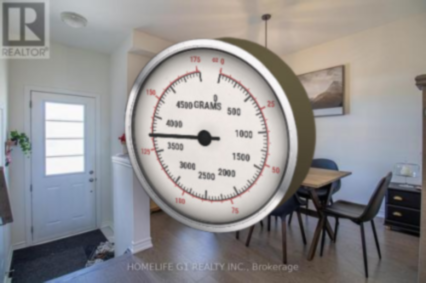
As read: 3750; g
